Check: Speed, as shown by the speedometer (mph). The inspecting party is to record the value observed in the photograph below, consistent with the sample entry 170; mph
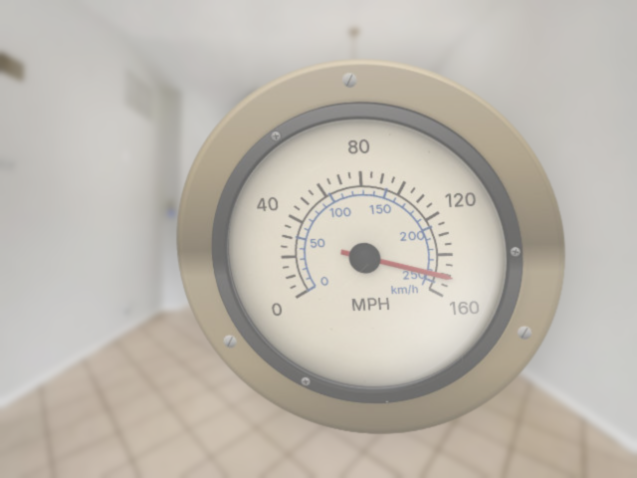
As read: 150; mph
